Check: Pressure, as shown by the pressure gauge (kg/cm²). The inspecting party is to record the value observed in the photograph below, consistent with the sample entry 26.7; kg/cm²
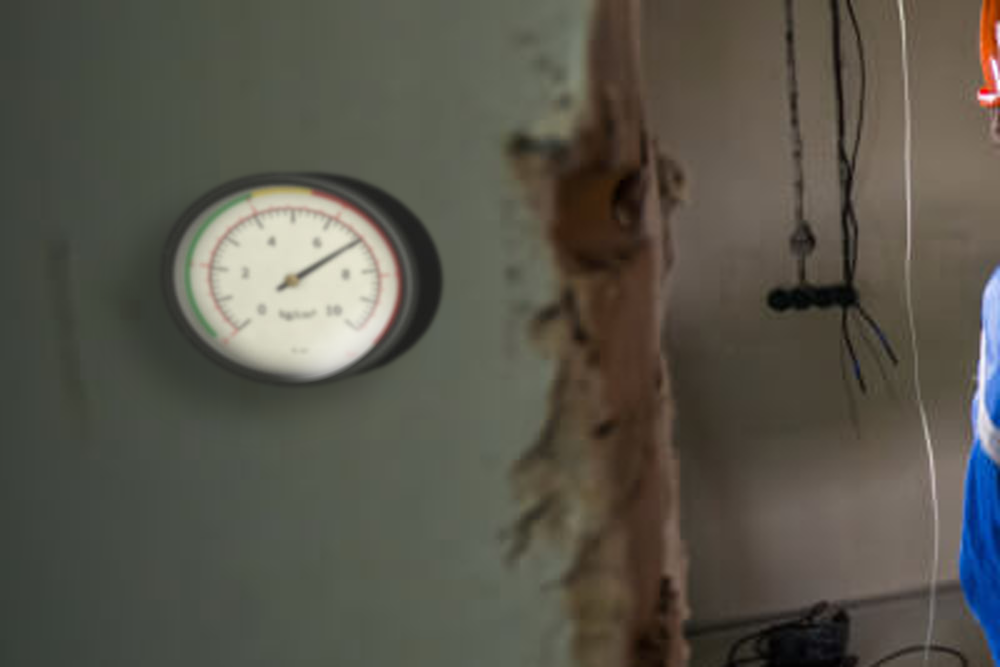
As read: 7; kg/cm²
